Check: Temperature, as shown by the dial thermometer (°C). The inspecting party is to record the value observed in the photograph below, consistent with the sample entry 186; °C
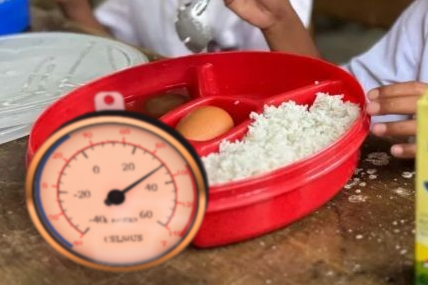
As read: 32; °C
